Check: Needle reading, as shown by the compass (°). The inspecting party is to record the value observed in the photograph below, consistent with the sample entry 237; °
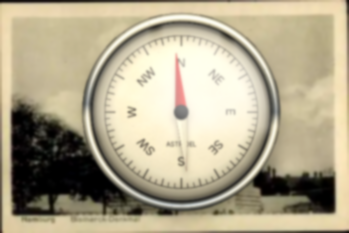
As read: 355; °
